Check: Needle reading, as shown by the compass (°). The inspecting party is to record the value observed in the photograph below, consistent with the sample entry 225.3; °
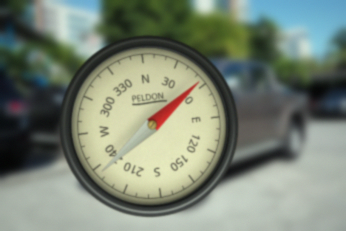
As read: 55; °
